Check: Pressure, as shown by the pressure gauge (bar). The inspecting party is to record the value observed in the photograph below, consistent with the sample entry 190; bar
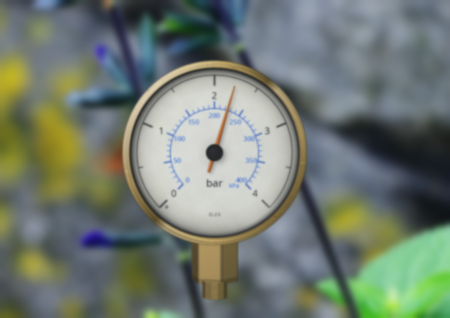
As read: 2.25; bar
